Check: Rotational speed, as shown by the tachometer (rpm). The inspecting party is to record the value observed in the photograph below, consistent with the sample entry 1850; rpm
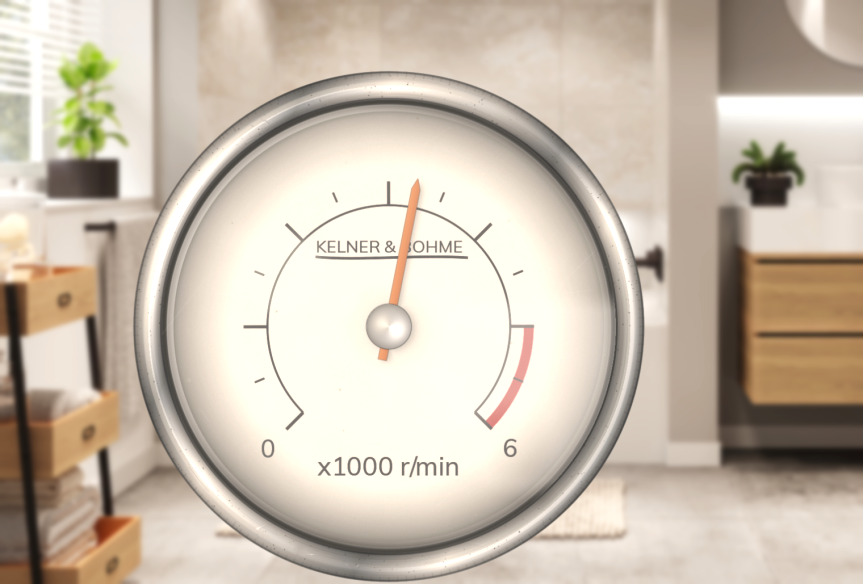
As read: 3250; rpm
